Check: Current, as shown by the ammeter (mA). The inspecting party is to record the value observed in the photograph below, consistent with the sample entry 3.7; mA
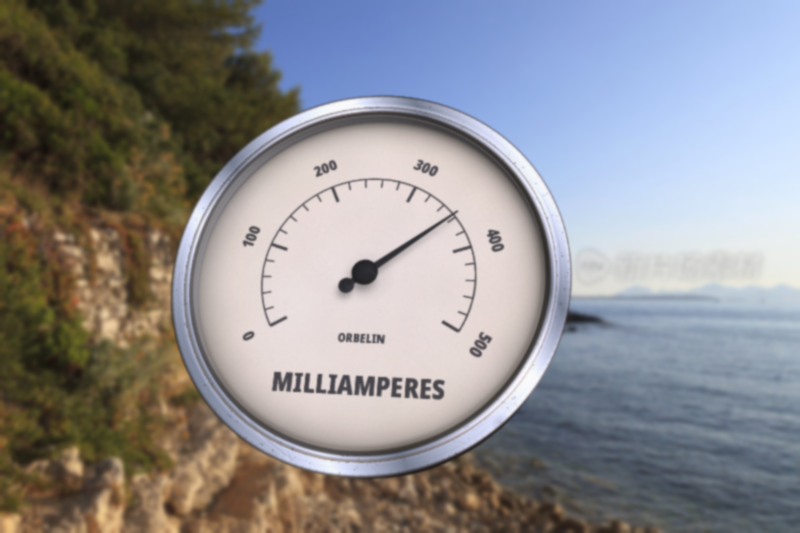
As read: 360; mA
